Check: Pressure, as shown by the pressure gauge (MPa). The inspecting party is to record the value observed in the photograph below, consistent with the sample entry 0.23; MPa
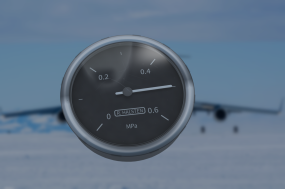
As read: 0.5; MPa
